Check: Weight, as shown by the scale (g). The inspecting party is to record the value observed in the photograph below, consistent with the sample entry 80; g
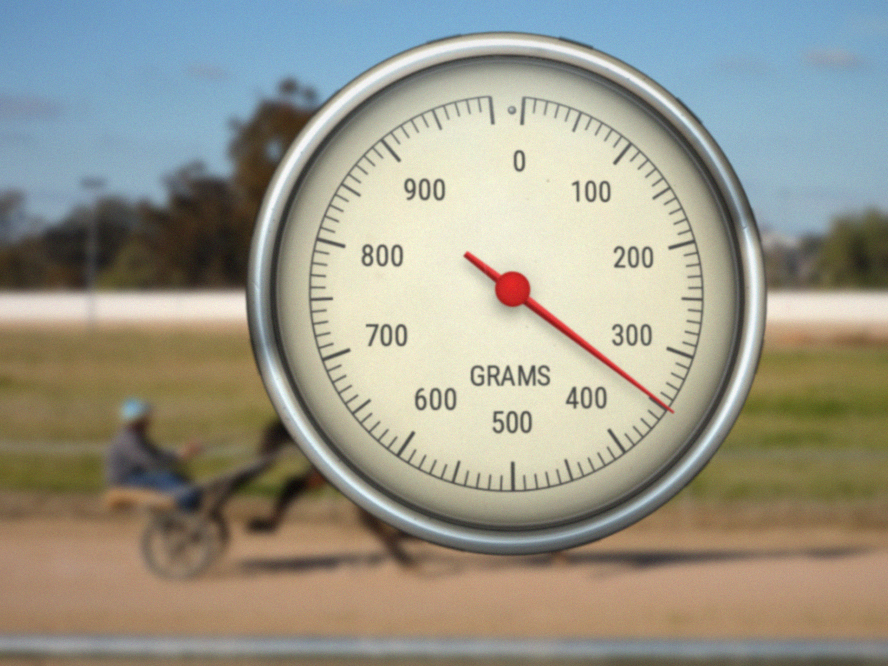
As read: 350; g
